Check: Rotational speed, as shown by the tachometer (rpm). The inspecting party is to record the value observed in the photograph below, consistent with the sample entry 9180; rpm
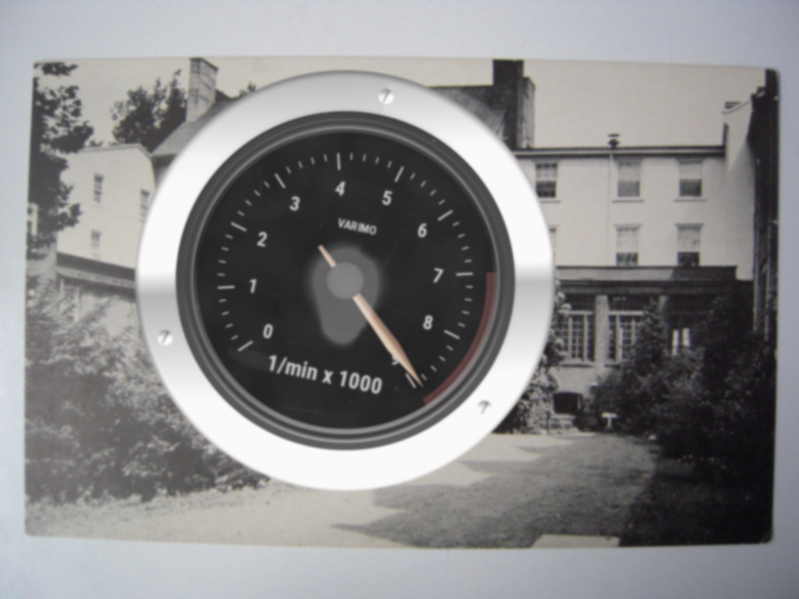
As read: 8900; rpm
